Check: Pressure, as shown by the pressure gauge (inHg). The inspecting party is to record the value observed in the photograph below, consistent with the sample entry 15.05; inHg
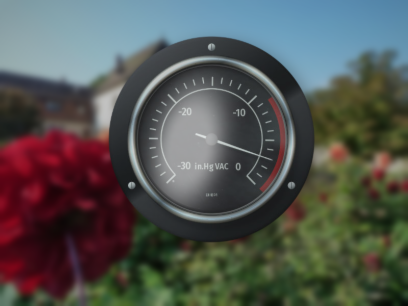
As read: -3; inHg
